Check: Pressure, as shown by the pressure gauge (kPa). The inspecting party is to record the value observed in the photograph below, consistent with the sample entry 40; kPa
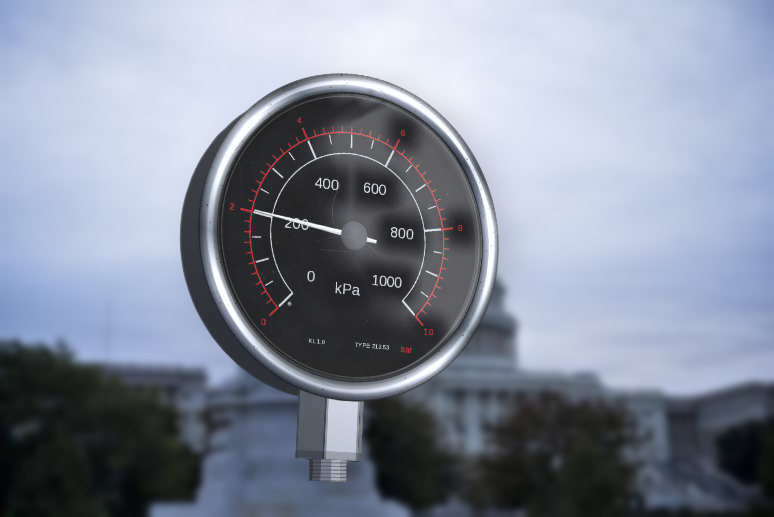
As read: 200; kPa
